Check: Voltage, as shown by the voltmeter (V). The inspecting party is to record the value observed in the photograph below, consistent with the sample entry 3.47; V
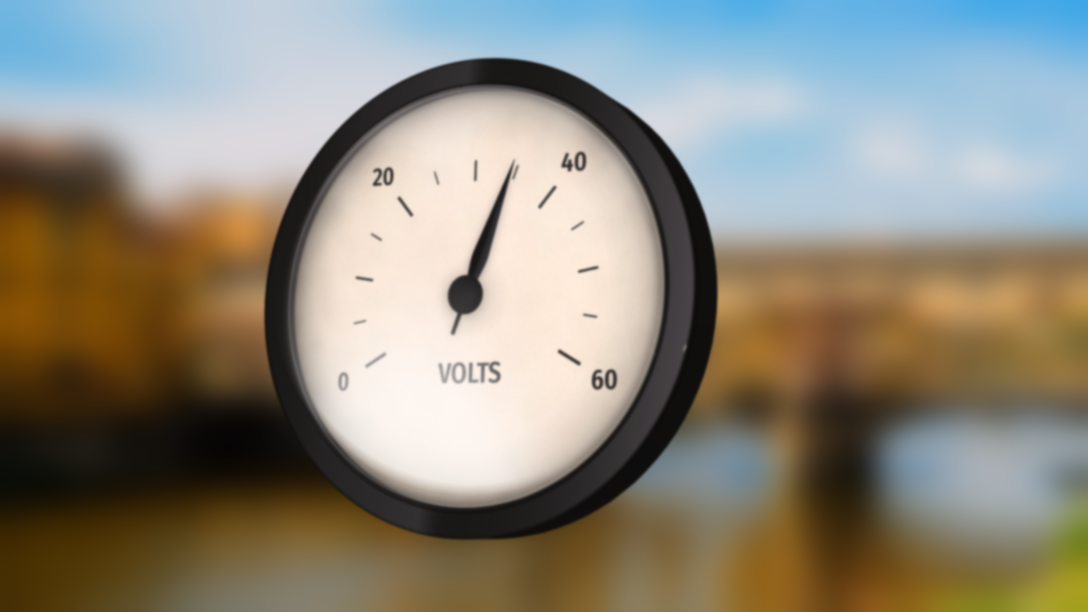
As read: 35; V
